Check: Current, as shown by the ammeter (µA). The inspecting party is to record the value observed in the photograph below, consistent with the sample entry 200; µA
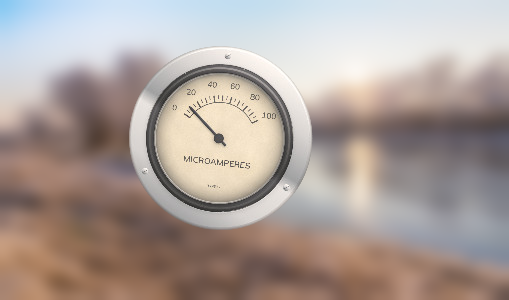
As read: 10; µA
